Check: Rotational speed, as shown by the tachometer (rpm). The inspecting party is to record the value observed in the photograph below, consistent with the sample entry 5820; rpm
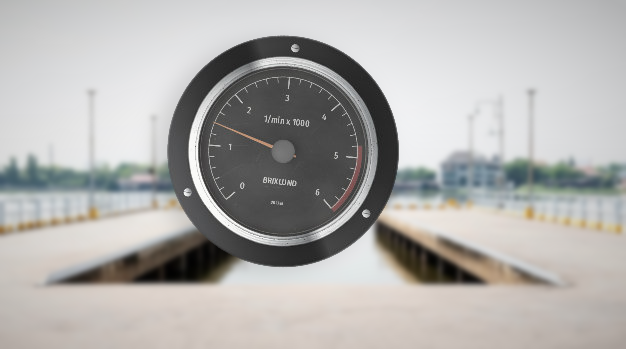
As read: 1400; rpm
